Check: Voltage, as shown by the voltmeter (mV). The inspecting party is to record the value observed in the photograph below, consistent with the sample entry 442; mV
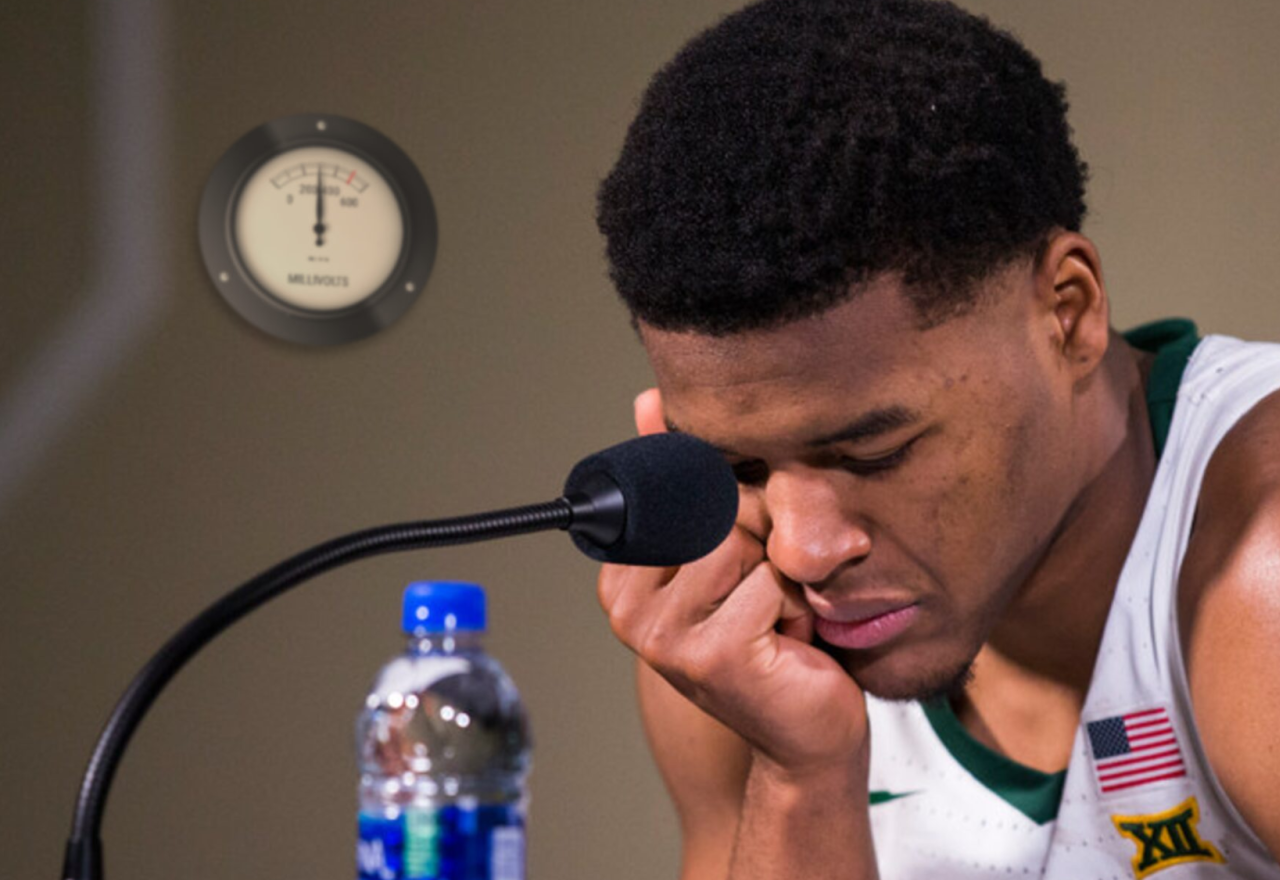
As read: 300; mV
